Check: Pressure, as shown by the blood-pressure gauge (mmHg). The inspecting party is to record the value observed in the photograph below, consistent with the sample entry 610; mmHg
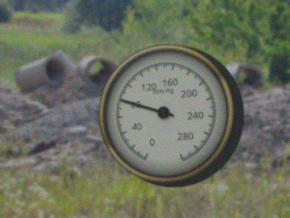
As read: 80; mmHg
